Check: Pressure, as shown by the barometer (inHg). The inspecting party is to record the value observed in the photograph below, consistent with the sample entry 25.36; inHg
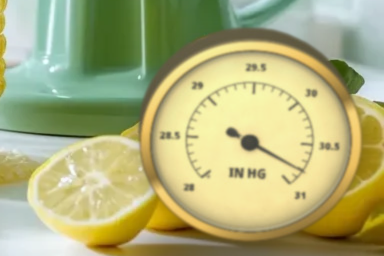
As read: 30.8; inHg
